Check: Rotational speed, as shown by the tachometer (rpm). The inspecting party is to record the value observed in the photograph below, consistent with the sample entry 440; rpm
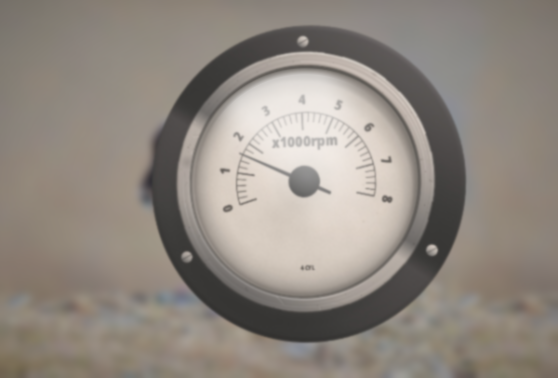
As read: 1600; rpm
